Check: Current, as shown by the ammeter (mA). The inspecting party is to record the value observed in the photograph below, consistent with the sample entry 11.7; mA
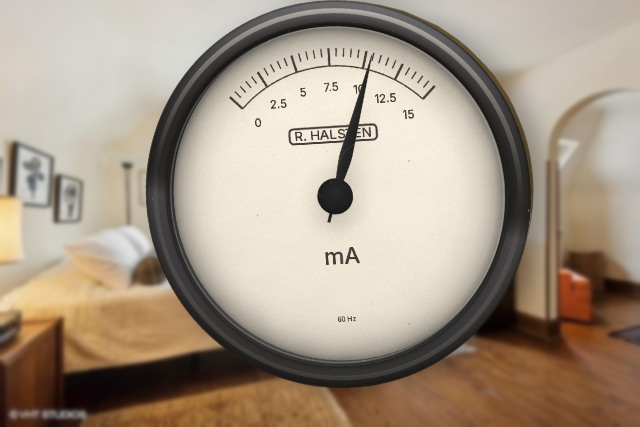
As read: 10.5; mA
